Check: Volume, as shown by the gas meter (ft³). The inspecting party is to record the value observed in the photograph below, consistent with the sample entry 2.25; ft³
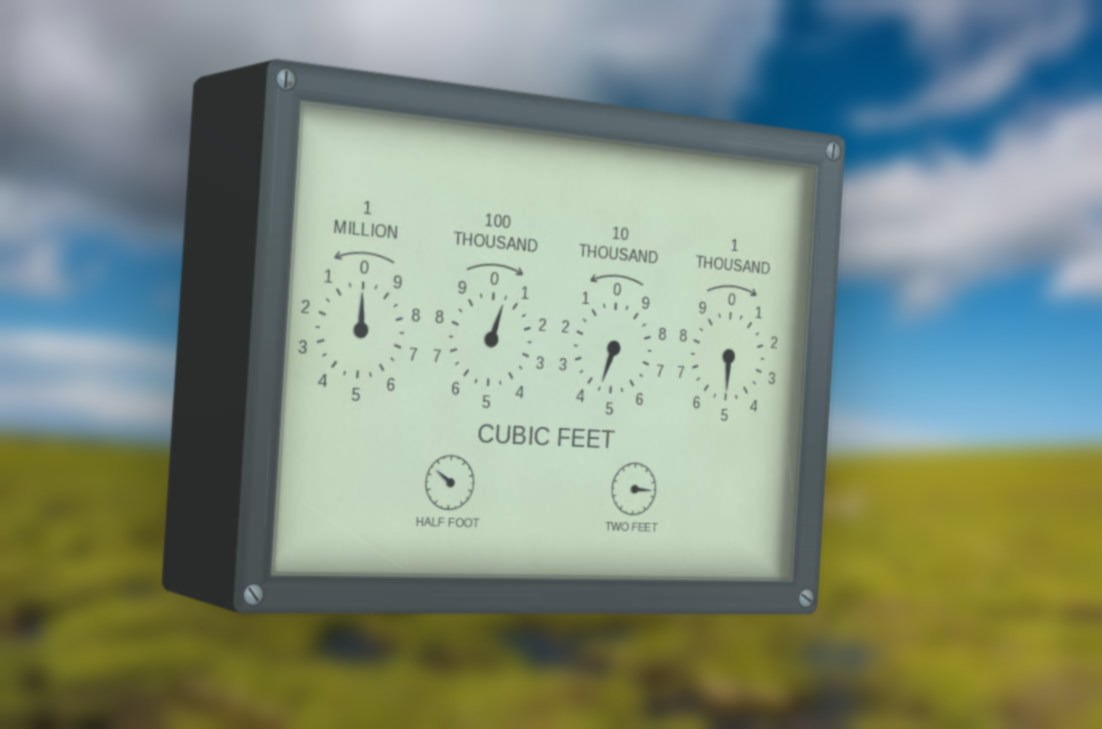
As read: 4500; ft³
